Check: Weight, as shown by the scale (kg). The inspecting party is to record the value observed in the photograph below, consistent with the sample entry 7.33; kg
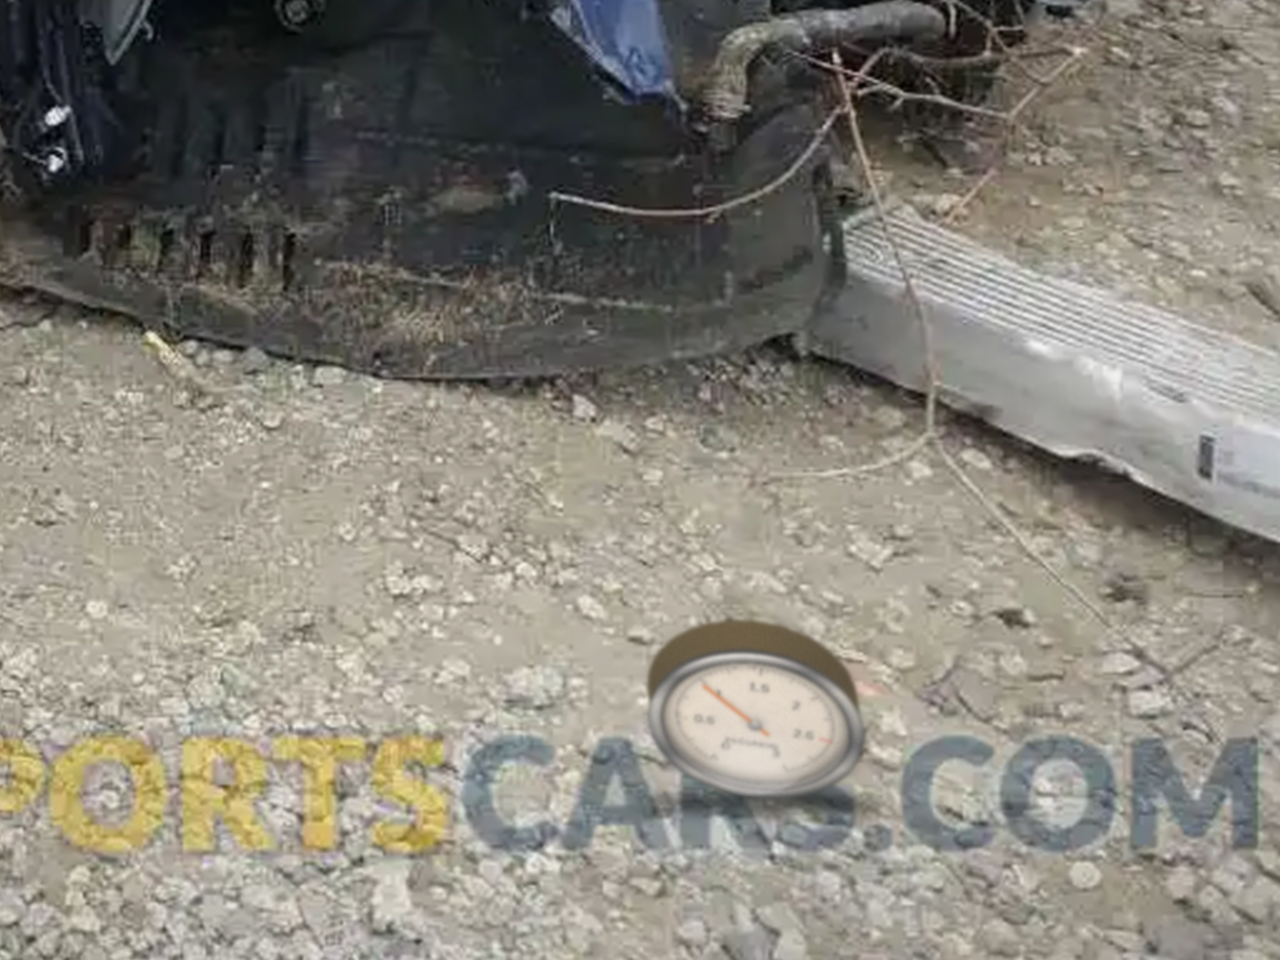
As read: 1; kg
